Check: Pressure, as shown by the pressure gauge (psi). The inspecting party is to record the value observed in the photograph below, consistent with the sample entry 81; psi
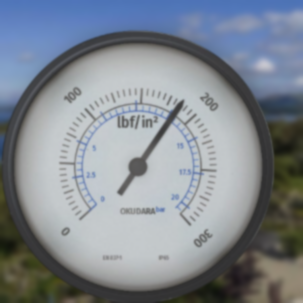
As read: 185; psi
